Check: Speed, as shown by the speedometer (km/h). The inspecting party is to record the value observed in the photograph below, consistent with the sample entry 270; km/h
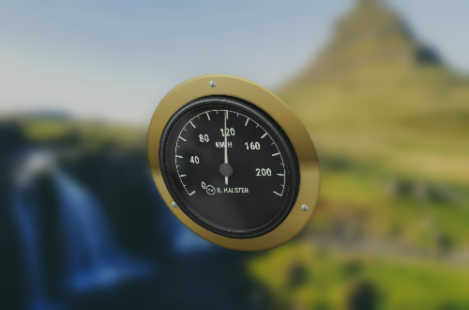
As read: 120; km/h
